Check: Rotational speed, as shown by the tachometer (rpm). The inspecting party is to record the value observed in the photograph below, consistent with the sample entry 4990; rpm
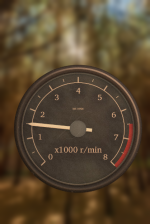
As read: 1500; rpm
